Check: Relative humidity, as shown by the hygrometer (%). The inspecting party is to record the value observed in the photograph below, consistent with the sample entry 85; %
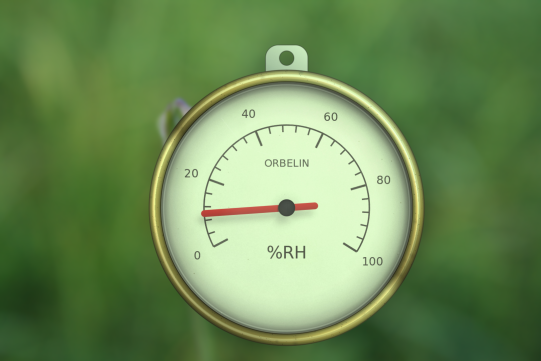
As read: 10; %
